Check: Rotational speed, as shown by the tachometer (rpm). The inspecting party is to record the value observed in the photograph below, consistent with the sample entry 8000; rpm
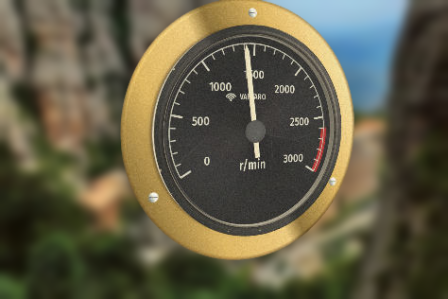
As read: 1400; rpm
